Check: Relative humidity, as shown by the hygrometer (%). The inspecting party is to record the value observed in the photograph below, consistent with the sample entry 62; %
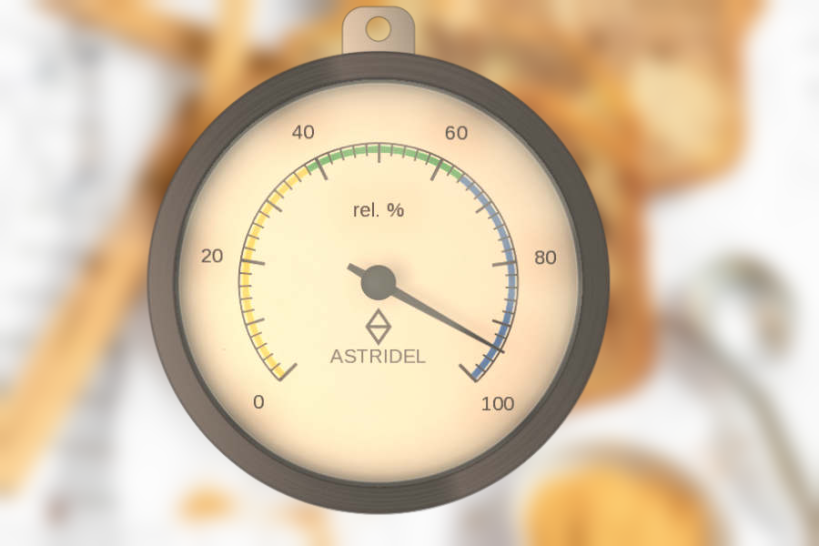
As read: 94; %
